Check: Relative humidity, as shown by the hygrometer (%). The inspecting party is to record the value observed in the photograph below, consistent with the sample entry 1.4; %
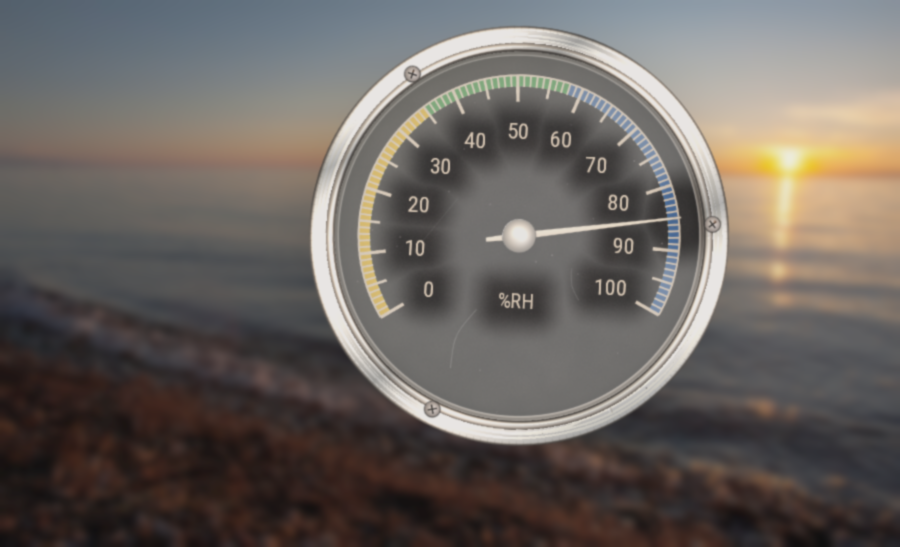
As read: 85; %
